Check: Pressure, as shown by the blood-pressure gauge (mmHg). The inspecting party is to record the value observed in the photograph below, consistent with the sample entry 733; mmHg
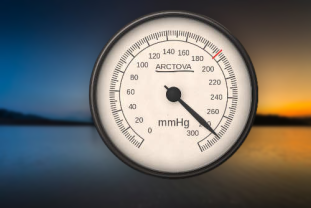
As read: 280; mmHg
